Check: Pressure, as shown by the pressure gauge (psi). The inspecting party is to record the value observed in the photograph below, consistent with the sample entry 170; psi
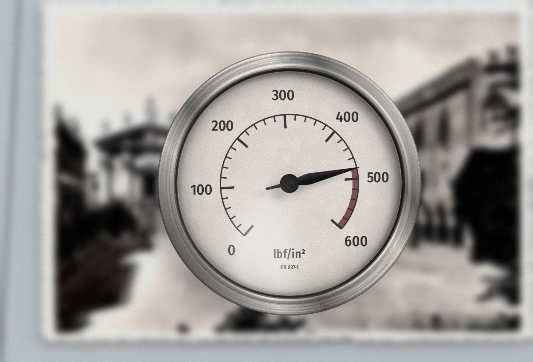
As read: 480; psi
